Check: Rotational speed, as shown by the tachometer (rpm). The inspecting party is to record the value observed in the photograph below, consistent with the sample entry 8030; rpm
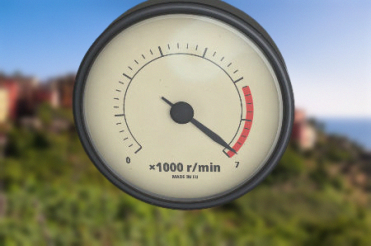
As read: 6800; rpm
